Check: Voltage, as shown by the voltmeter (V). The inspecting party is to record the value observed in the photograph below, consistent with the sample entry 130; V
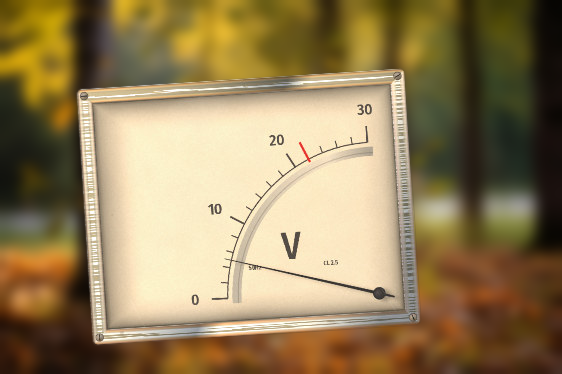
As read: 5; V
